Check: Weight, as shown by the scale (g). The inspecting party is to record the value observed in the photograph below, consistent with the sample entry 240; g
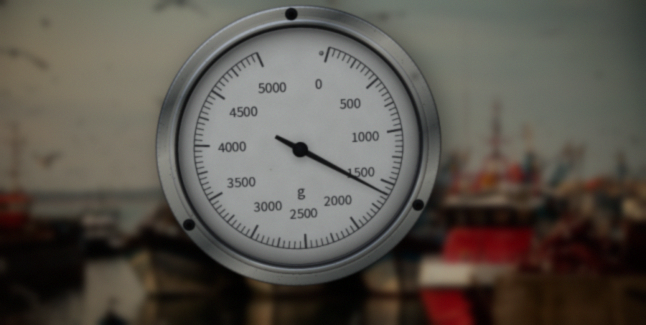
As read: 1600; g
